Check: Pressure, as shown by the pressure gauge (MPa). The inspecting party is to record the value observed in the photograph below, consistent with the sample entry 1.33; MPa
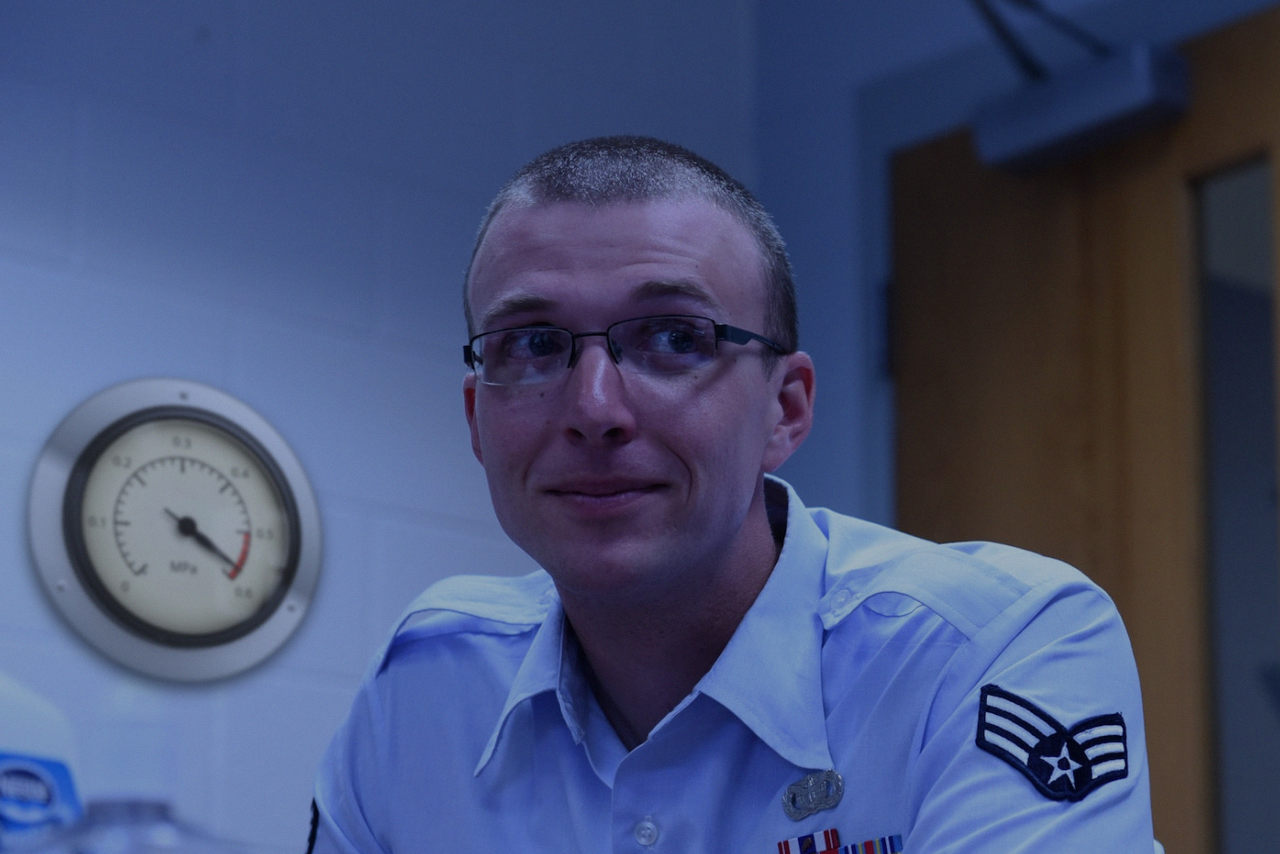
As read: 0.58; MPa
